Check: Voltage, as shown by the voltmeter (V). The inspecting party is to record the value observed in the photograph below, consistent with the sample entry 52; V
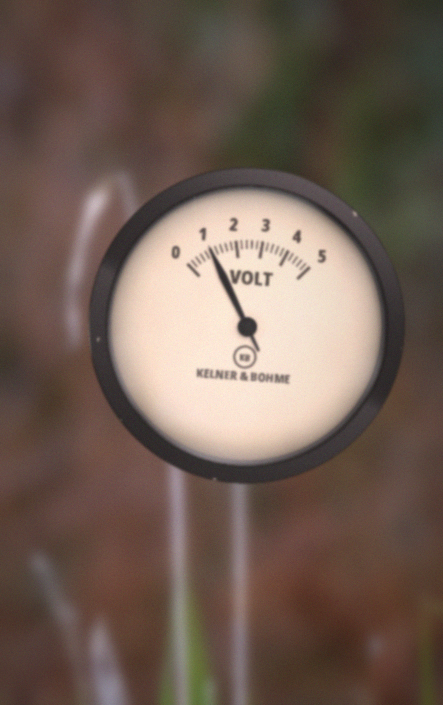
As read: 1; V
